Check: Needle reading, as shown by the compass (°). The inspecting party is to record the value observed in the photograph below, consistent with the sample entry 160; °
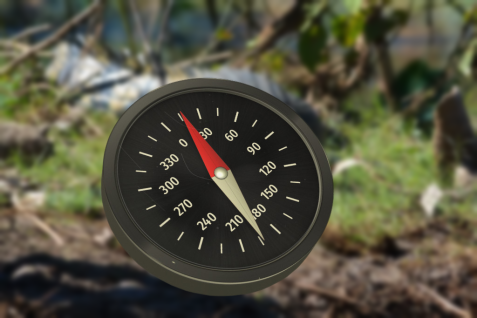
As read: 15; °
